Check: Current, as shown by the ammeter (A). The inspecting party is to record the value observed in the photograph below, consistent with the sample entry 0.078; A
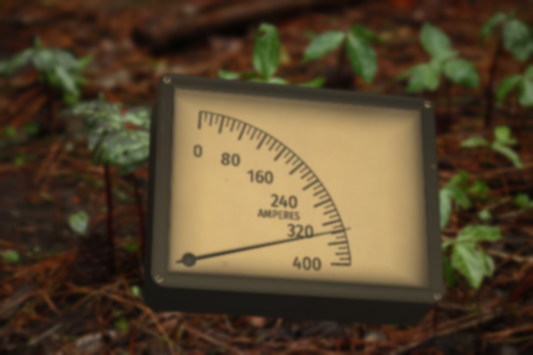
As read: 340; A
